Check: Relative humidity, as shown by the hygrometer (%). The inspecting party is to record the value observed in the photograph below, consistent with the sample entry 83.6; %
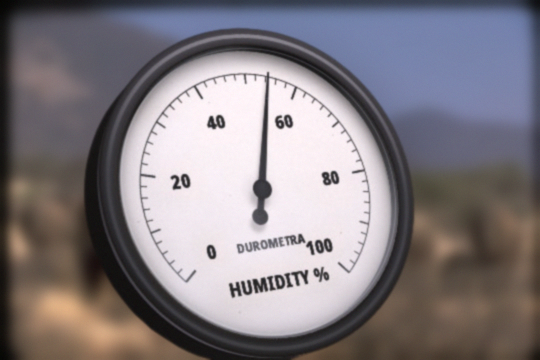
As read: 54; %
